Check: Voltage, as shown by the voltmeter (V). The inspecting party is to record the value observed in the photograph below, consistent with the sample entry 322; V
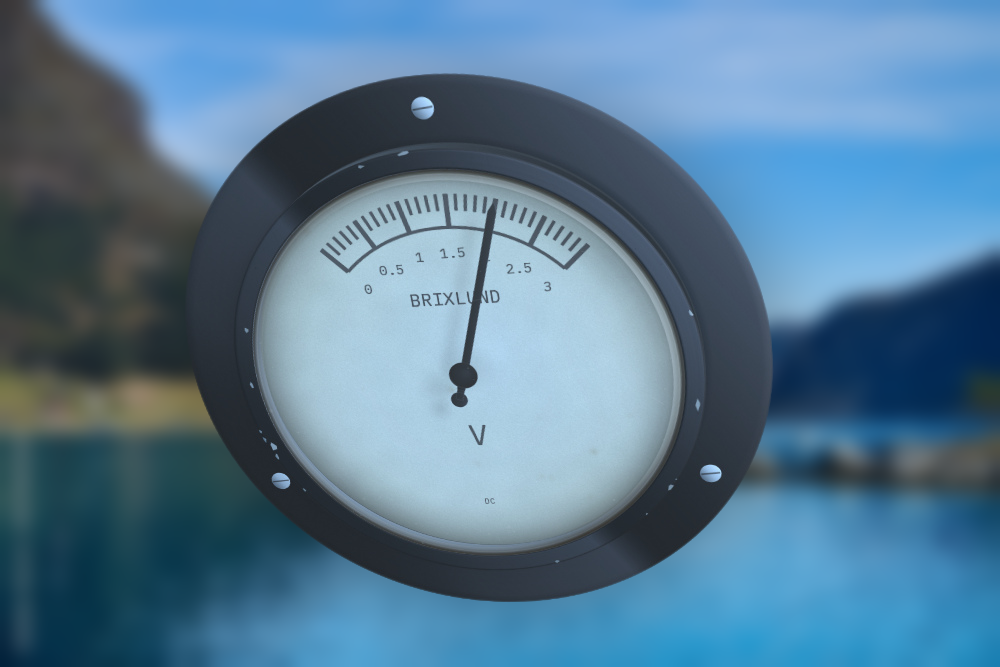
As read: 2; V
